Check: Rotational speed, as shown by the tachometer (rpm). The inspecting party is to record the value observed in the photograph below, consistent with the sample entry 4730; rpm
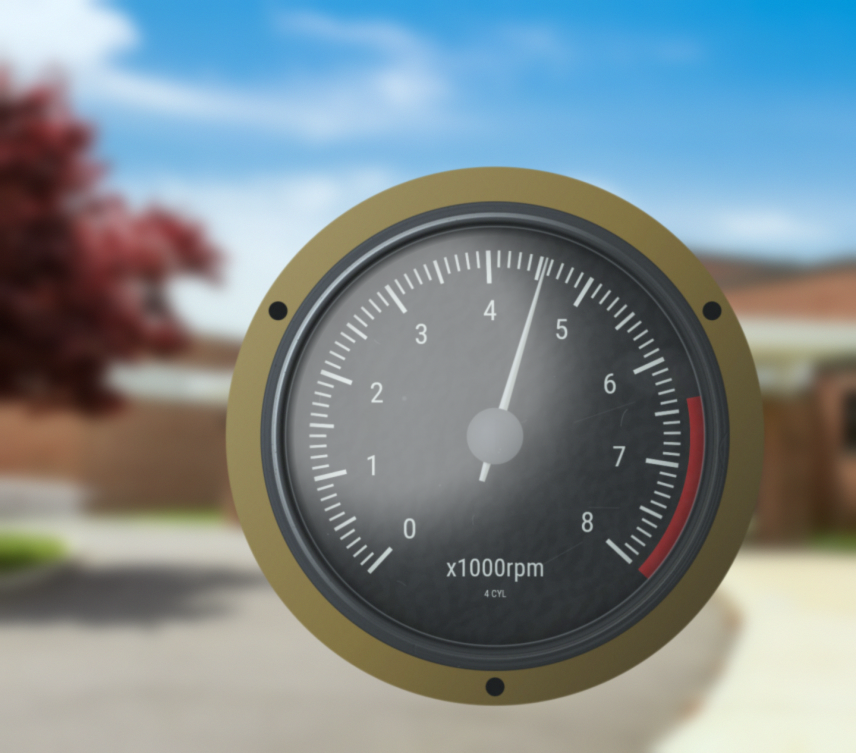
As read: 4550; rpm
